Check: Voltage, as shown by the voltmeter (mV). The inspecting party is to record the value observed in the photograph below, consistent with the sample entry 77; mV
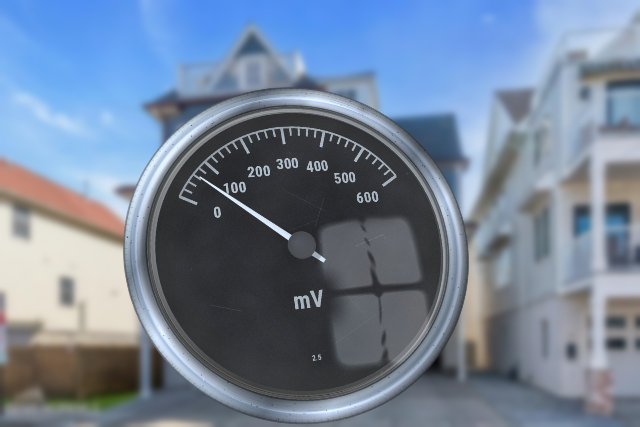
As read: 60; mV
